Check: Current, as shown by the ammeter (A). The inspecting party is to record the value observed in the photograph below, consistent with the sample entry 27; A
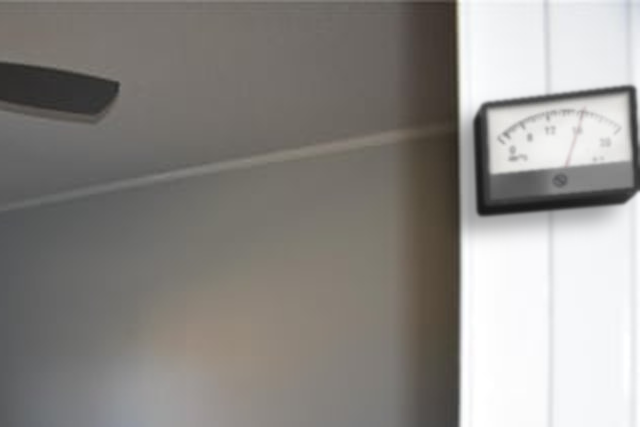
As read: 16; A
